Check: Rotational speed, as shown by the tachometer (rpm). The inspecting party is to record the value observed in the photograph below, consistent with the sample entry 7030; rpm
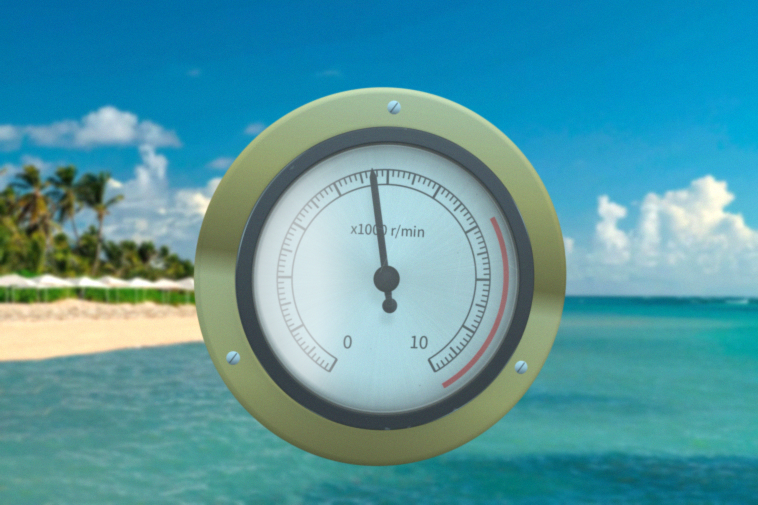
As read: 4700; rpm
